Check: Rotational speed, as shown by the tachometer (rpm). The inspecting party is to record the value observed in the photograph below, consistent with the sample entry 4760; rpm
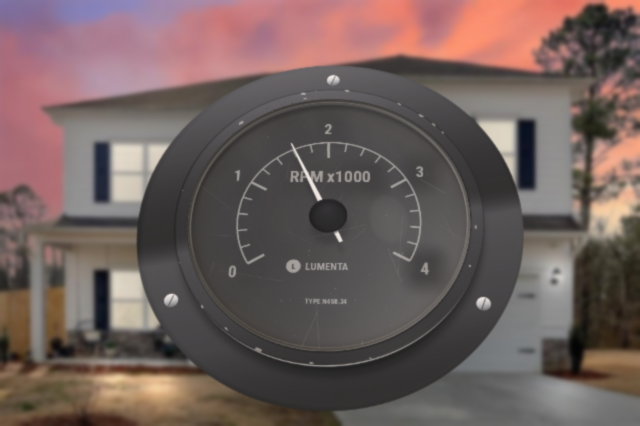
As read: 1600; rpm
